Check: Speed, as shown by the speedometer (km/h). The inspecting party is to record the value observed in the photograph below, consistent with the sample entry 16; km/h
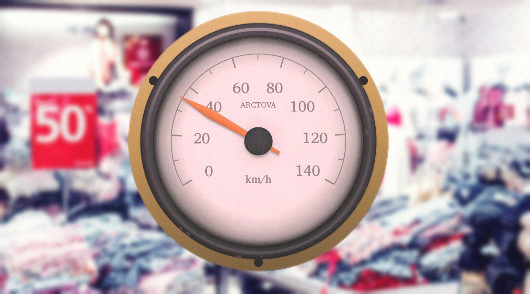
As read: 35; km/h
